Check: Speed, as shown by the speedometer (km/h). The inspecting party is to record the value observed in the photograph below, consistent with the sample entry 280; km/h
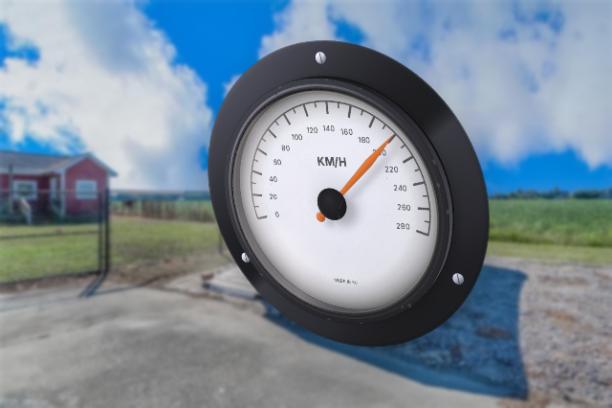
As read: 200; km/h
